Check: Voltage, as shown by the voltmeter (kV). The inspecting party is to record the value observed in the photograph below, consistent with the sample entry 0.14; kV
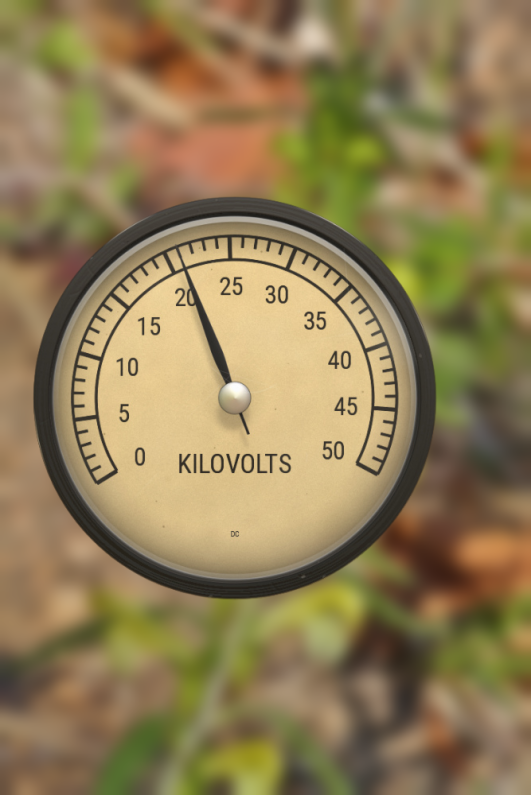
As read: 21; kV
